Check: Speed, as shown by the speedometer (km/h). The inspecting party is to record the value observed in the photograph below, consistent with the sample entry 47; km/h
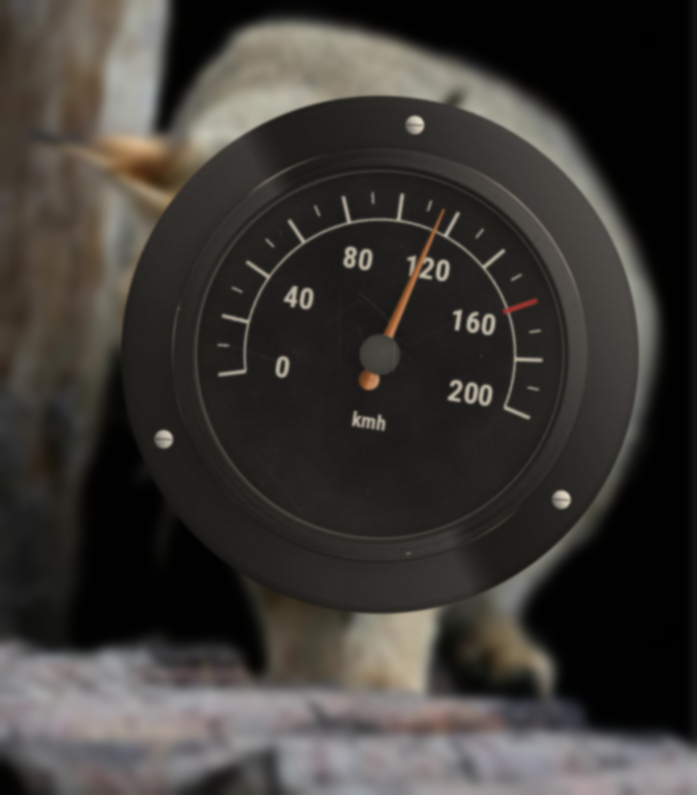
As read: 115; km/h
